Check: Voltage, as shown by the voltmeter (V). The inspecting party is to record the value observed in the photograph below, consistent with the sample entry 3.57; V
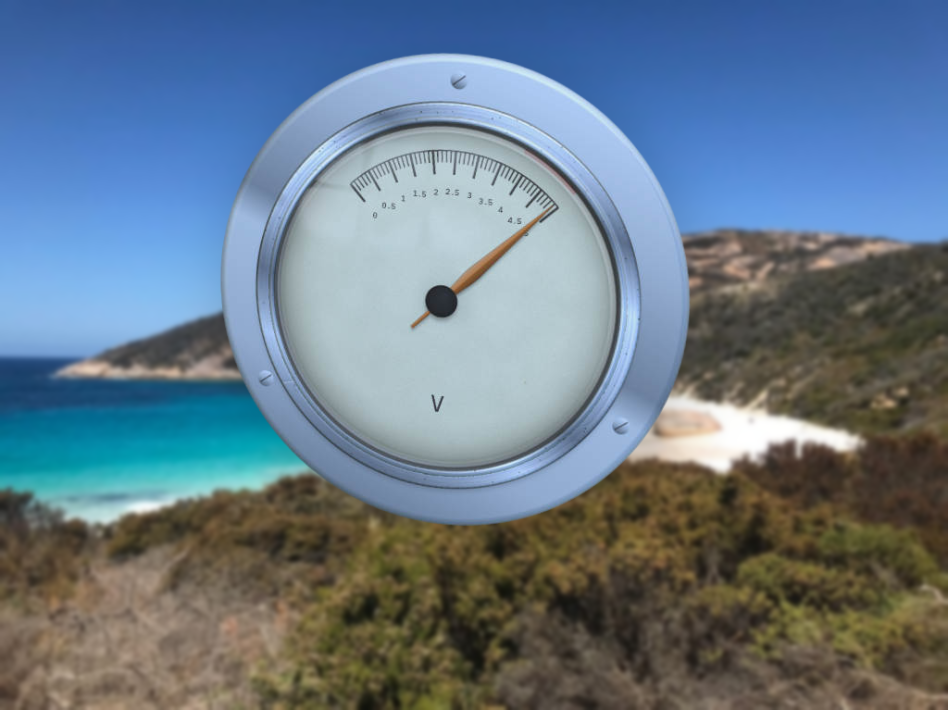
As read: 4.9; V
